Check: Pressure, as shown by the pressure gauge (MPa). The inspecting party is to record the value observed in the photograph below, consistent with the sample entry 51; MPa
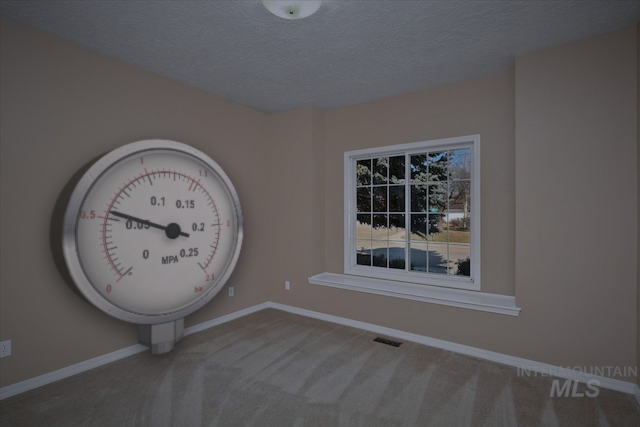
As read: 0.055; MPa
